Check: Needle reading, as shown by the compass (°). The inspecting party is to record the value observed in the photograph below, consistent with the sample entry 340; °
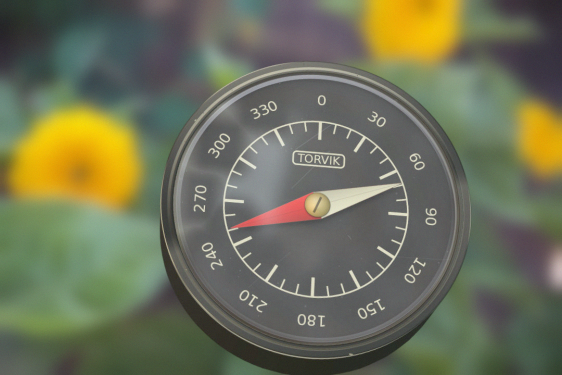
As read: 250; °
